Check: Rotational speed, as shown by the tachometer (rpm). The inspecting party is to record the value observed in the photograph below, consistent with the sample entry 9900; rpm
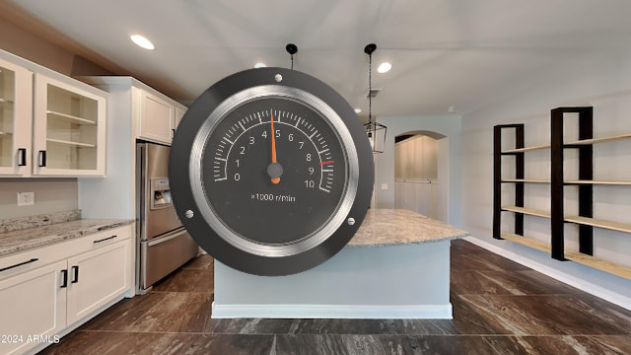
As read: 4600; rpm
